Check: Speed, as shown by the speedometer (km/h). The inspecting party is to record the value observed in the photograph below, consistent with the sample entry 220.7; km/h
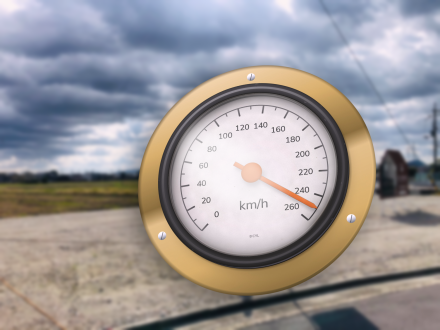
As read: 250; km/h
